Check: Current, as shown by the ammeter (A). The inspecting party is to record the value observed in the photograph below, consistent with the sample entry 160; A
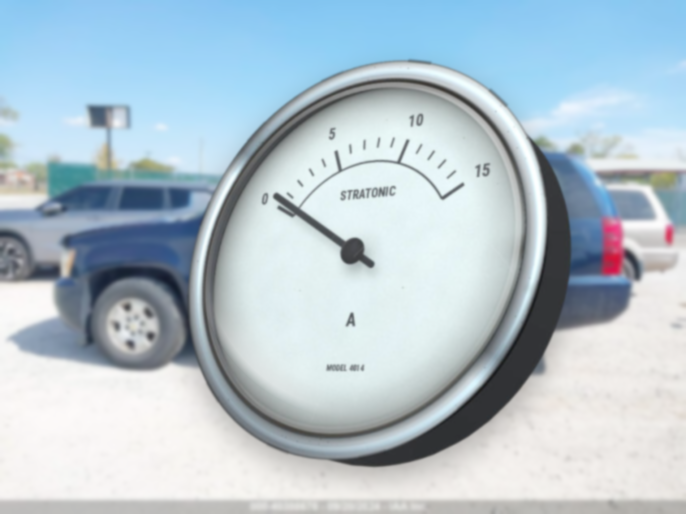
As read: 0.5; A
